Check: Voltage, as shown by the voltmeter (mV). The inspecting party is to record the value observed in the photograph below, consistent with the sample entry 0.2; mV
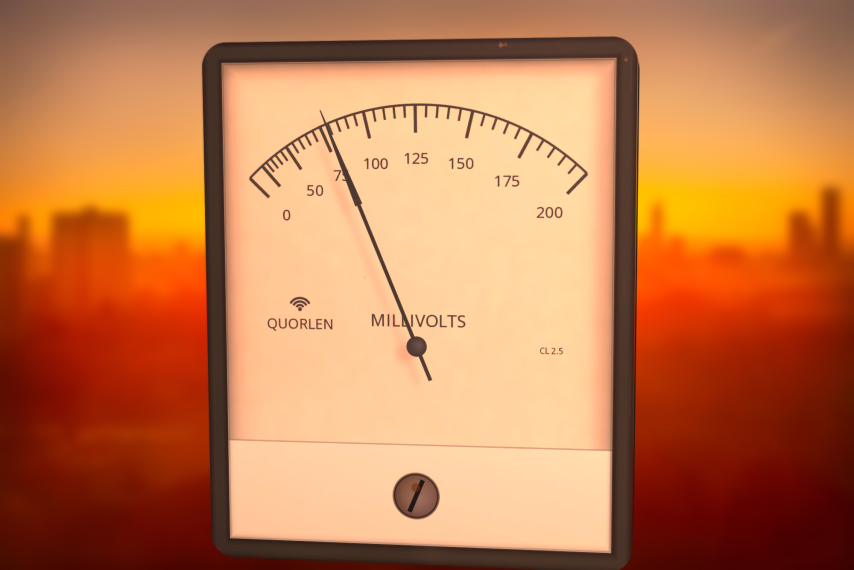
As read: 80; mV
